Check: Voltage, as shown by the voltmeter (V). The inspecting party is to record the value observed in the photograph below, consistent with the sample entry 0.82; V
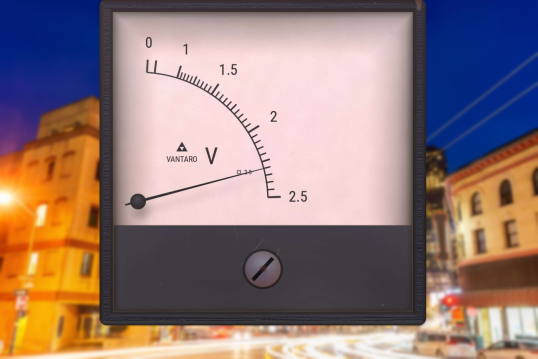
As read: 2.3; V
